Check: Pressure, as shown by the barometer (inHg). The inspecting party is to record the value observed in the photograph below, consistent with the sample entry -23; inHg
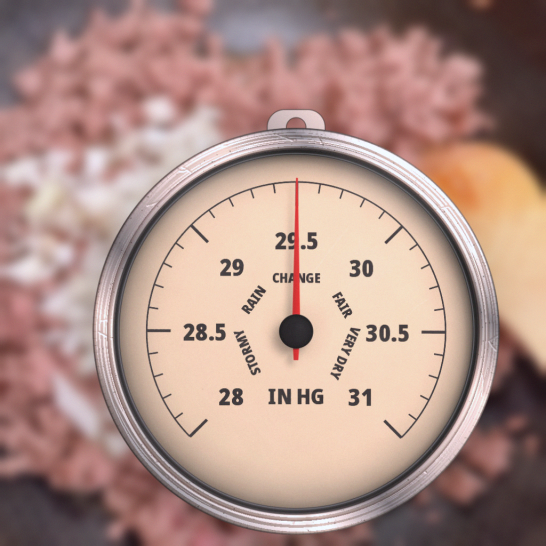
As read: 29.5; inHg
